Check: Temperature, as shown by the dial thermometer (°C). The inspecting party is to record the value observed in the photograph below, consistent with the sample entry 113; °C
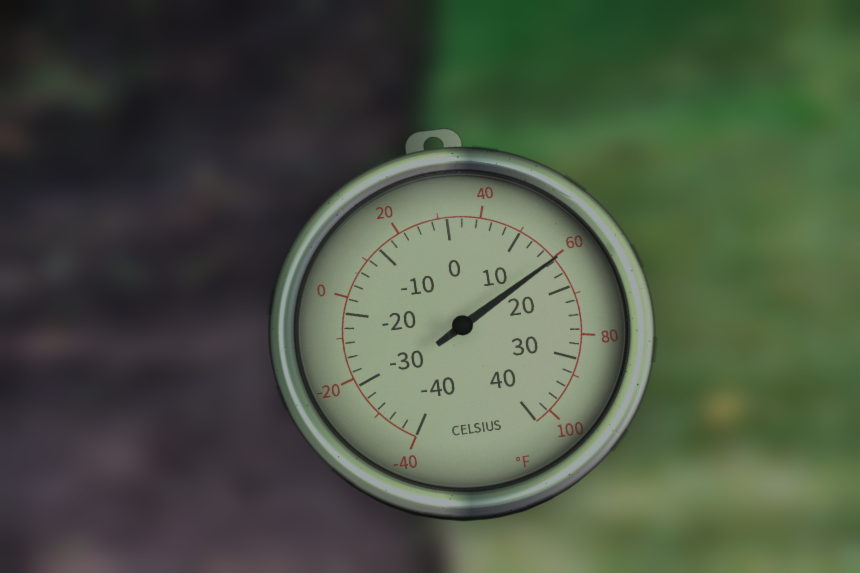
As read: 16; °C
